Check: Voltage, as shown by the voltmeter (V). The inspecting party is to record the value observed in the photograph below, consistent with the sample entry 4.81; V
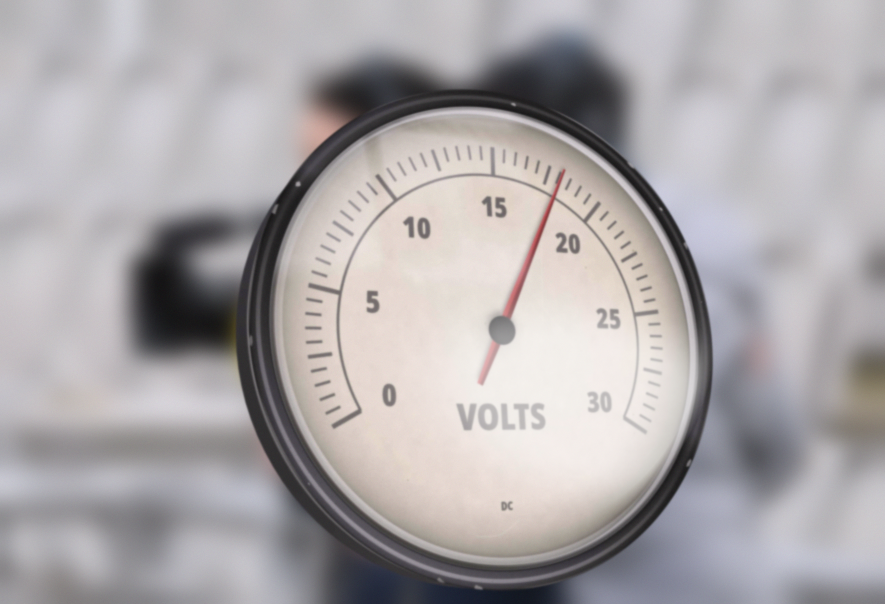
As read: 18; V
